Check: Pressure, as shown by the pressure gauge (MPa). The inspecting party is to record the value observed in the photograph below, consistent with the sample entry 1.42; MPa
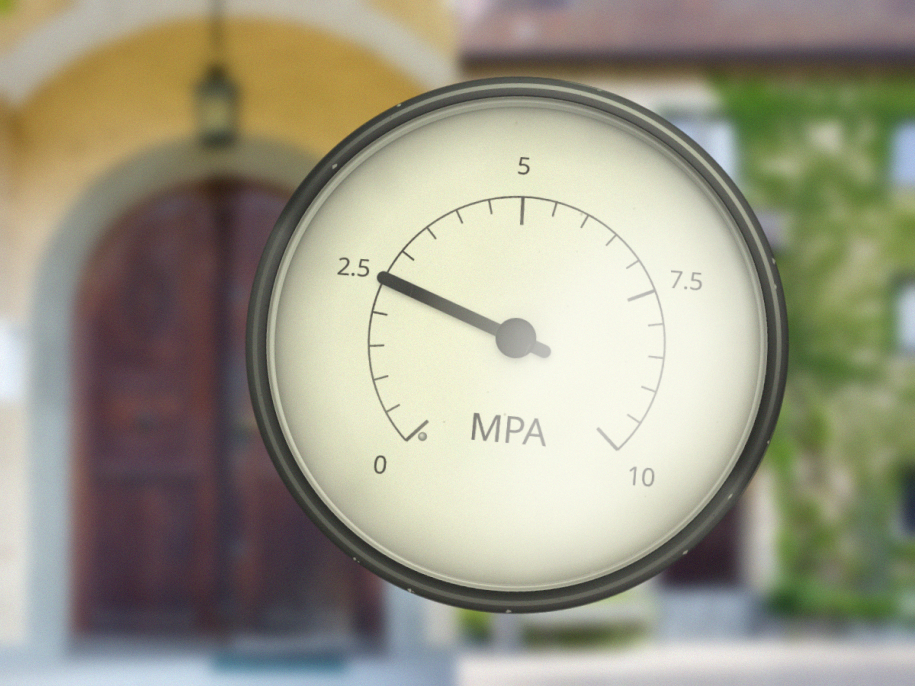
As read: 2.5; MPa
